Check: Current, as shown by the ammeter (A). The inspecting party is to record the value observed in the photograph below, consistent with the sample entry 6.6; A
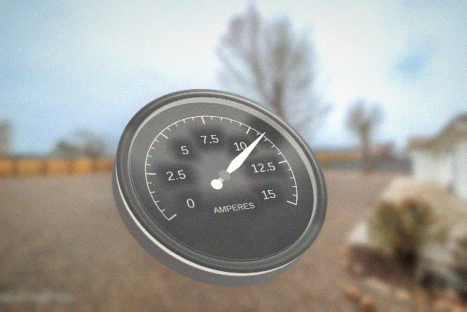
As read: 10.75; A
